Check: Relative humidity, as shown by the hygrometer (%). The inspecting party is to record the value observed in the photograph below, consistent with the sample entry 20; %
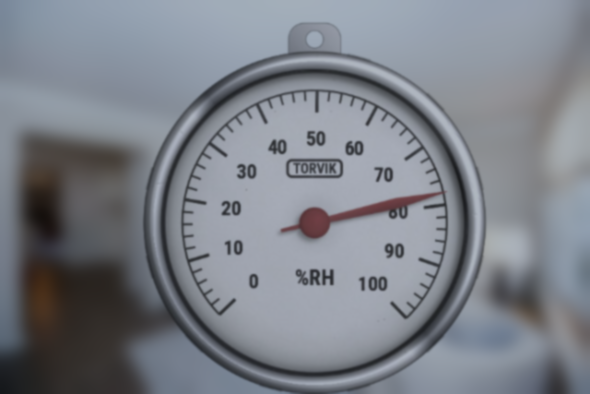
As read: 78; %
